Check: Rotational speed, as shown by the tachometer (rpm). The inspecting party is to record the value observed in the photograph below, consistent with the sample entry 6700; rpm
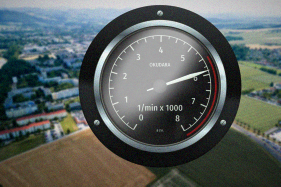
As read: 5875; rpm
